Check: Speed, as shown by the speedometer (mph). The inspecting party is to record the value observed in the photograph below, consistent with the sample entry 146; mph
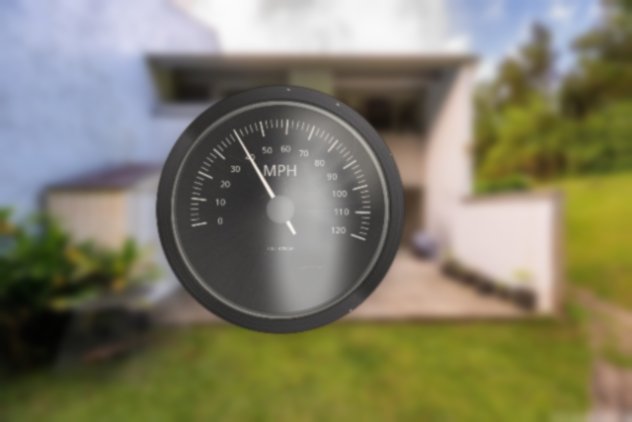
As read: 40; mph
